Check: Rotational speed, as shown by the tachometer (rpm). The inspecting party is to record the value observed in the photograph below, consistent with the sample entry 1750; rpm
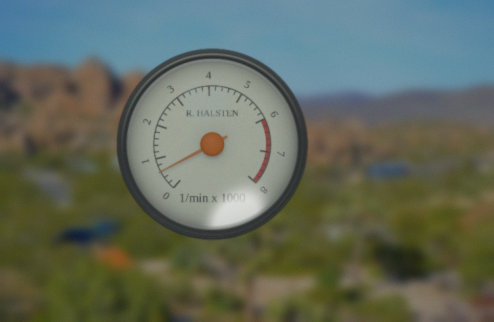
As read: 600; rpm
